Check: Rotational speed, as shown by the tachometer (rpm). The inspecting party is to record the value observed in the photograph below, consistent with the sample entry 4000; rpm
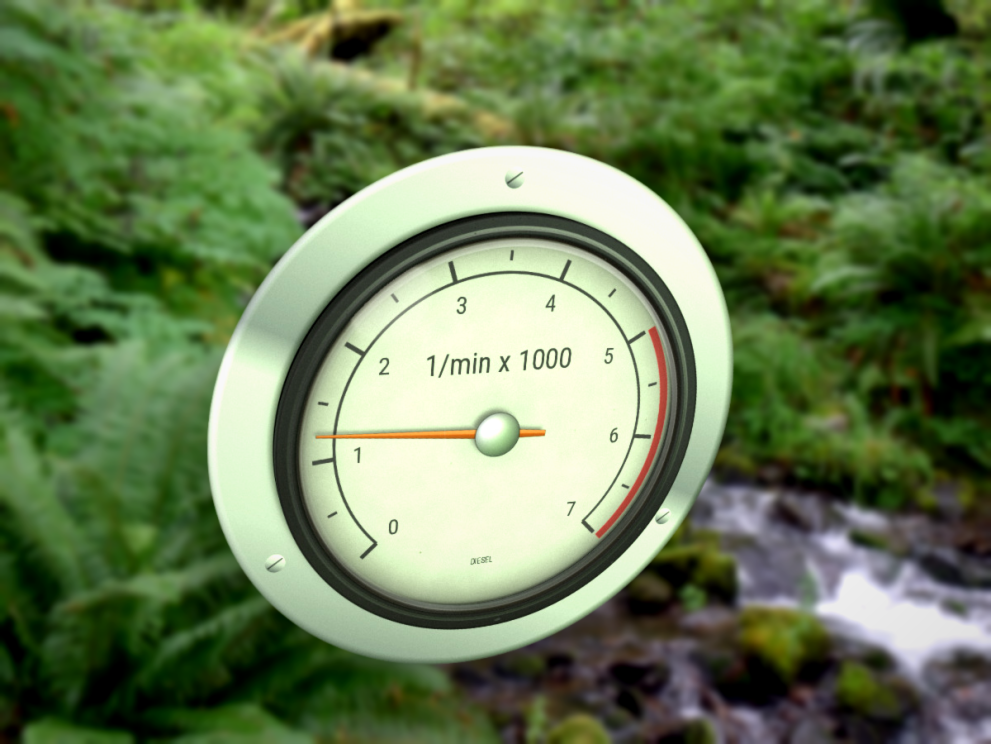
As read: 1250; rpm
